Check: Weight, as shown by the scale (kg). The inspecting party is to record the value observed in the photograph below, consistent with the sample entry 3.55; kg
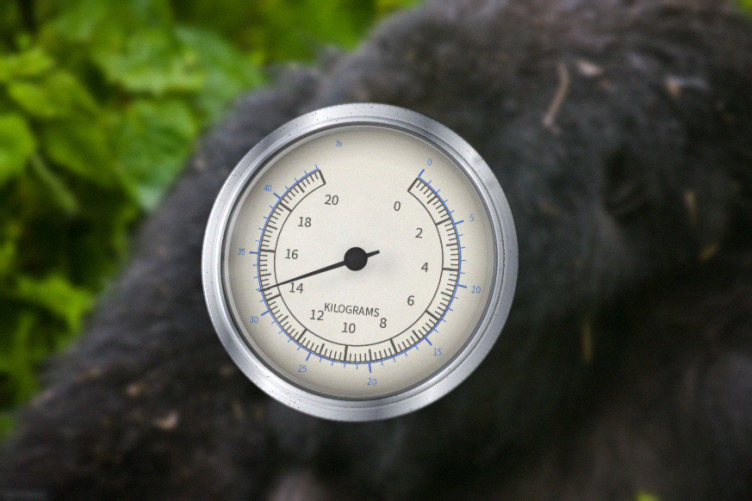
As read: 14.4; kg
